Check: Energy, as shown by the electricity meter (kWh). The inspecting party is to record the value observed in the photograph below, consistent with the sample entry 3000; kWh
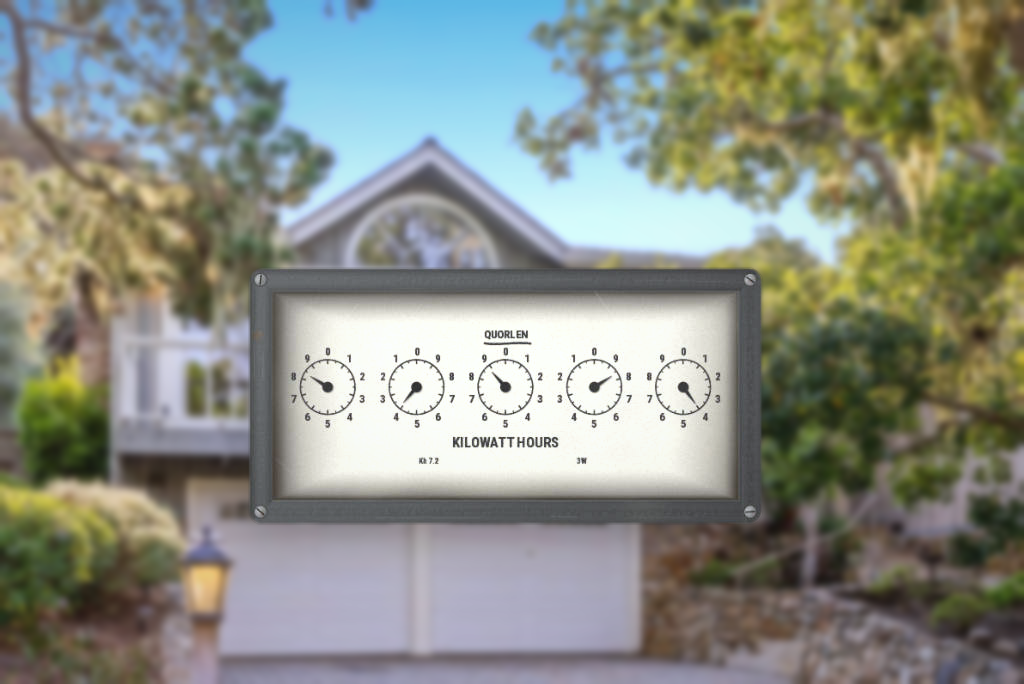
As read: 83884; kWh
